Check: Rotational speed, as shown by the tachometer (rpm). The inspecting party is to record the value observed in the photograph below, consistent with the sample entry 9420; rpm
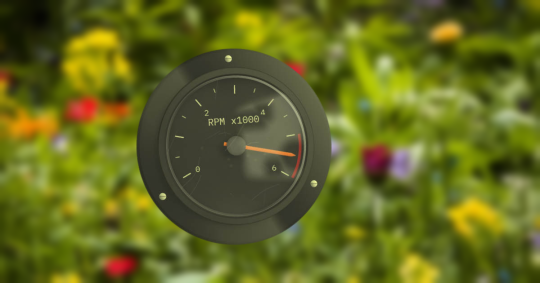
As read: 5500; rpm
